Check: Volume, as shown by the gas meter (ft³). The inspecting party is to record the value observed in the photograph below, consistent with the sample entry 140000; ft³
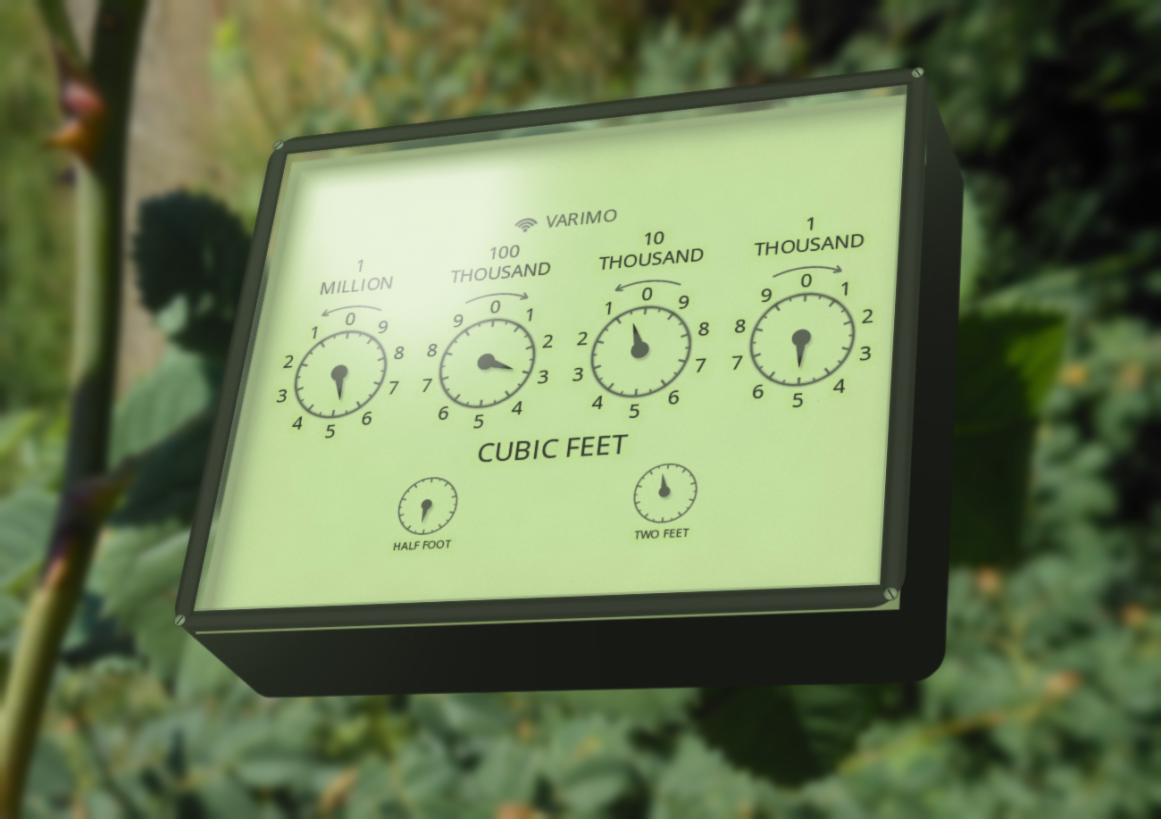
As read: 530500; ft³
